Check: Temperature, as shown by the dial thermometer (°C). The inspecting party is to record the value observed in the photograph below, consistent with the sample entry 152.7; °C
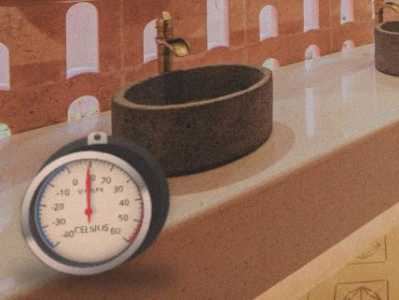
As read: 10; °C
